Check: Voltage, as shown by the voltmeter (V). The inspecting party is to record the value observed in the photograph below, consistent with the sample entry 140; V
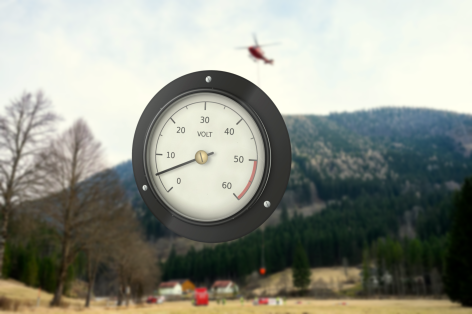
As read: 5; V
